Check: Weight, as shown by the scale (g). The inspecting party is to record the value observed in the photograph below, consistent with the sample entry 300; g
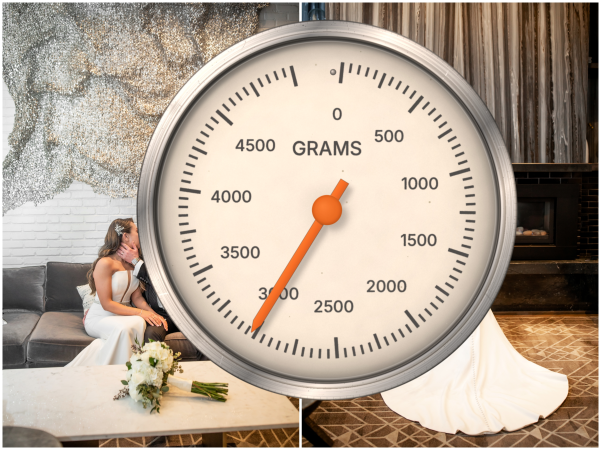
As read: 3025; g
